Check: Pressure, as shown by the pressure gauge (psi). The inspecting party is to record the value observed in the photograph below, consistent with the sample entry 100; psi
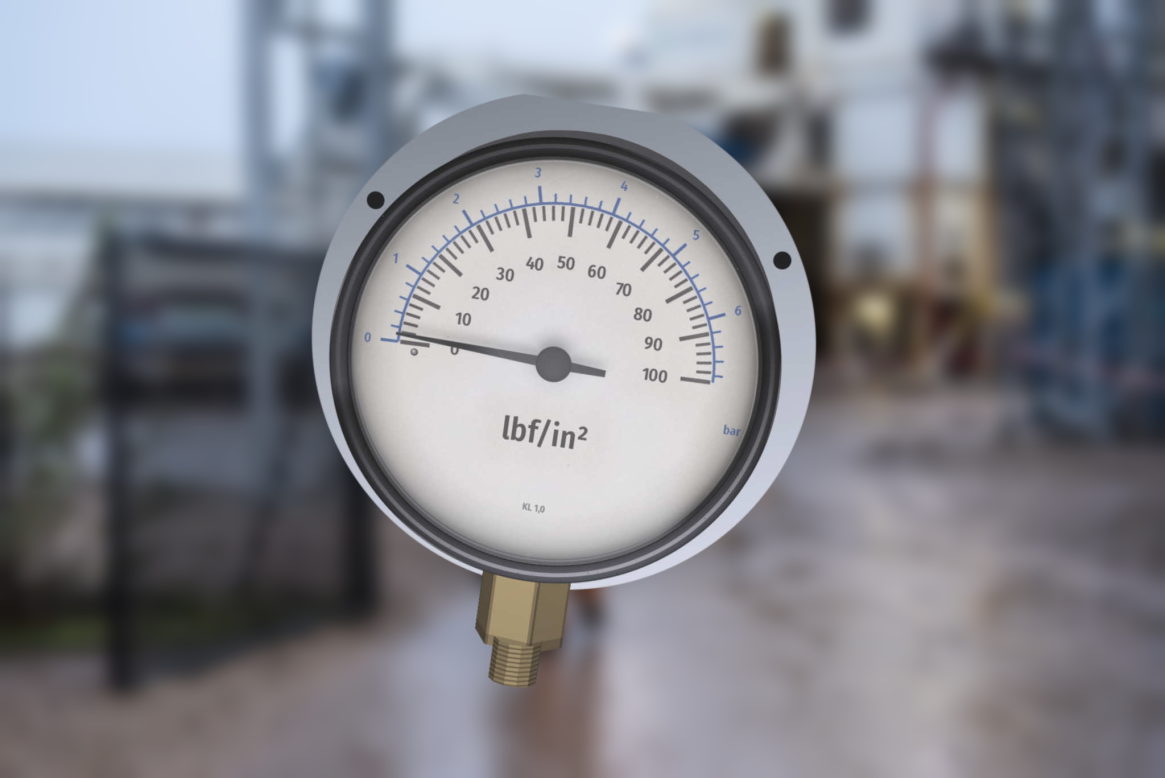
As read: 2; psi
